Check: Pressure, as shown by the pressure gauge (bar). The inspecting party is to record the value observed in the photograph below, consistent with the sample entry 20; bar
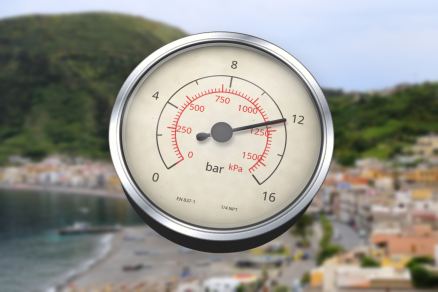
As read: 12; bar
